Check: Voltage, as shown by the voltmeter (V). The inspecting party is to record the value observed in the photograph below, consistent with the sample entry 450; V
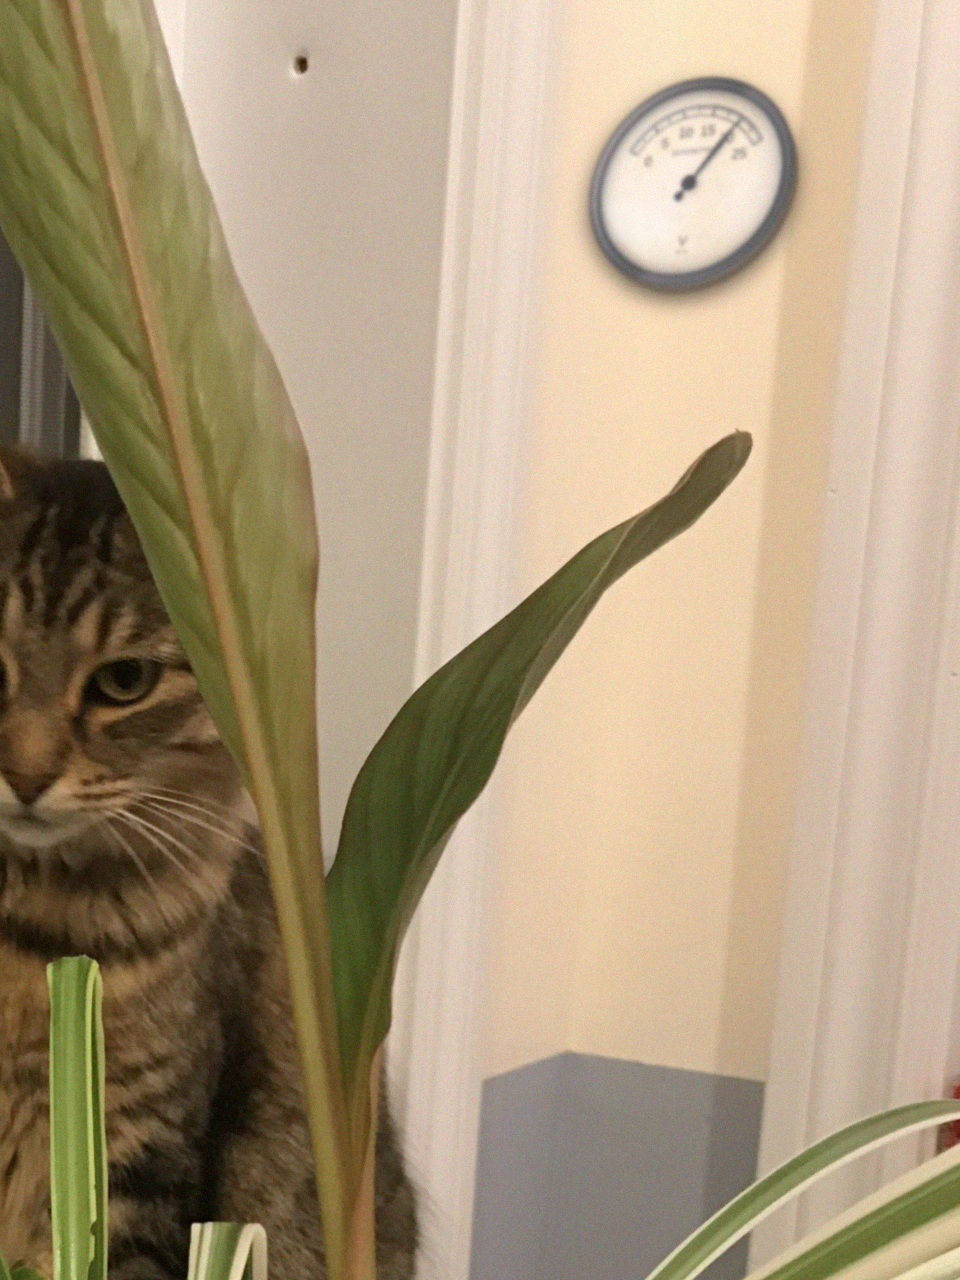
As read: 20; V
